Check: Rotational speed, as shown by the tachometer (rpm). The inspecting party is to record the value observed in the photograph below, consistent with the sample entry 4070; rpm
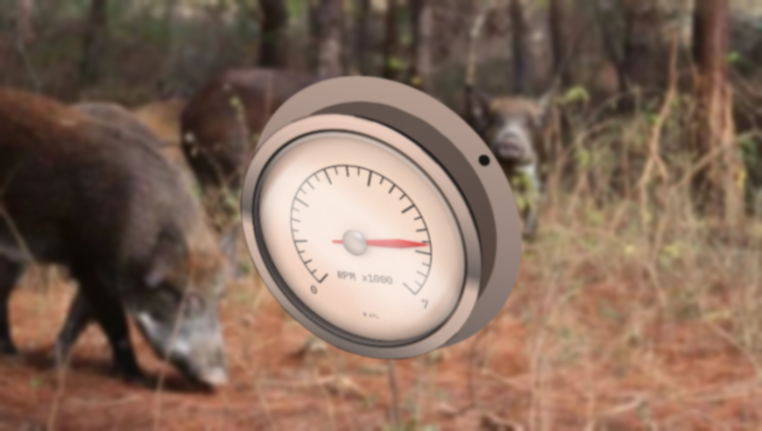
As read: 5750; rpm
